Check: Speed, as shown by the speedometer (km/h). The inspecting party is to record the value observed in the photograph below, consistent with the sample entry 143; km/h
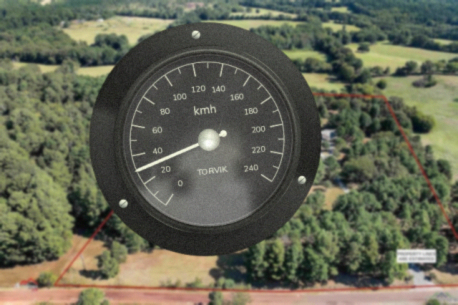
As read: 30; km/h
